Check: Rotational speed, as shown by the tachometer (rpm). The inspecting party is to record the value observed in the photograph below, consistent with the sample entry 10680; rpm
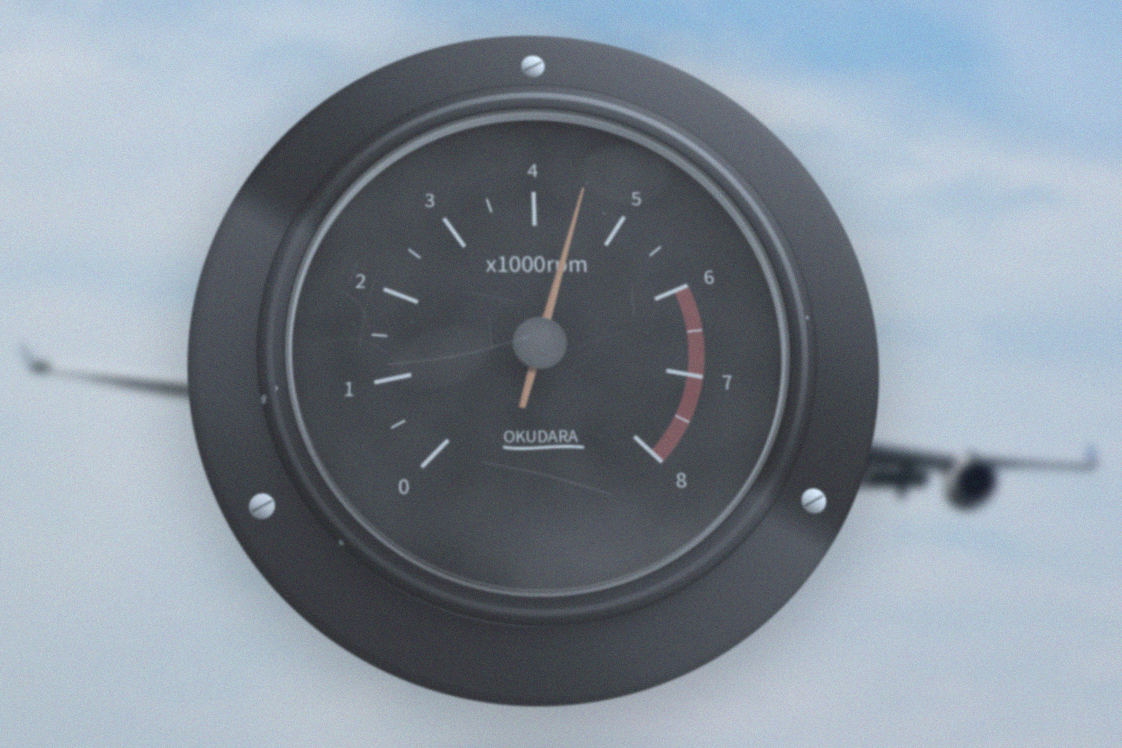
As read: 4500; rpm
